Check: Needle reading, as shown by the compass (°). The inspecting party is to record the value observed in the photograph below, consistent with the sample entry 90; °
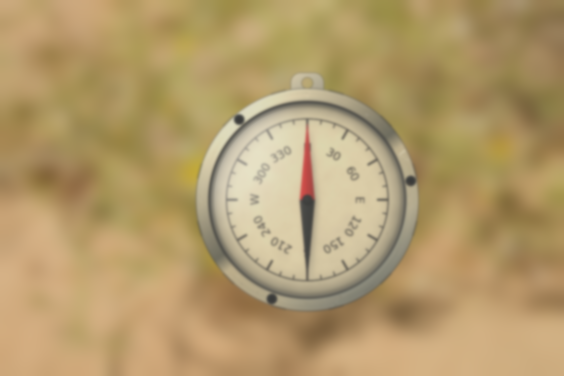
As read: 0; °
